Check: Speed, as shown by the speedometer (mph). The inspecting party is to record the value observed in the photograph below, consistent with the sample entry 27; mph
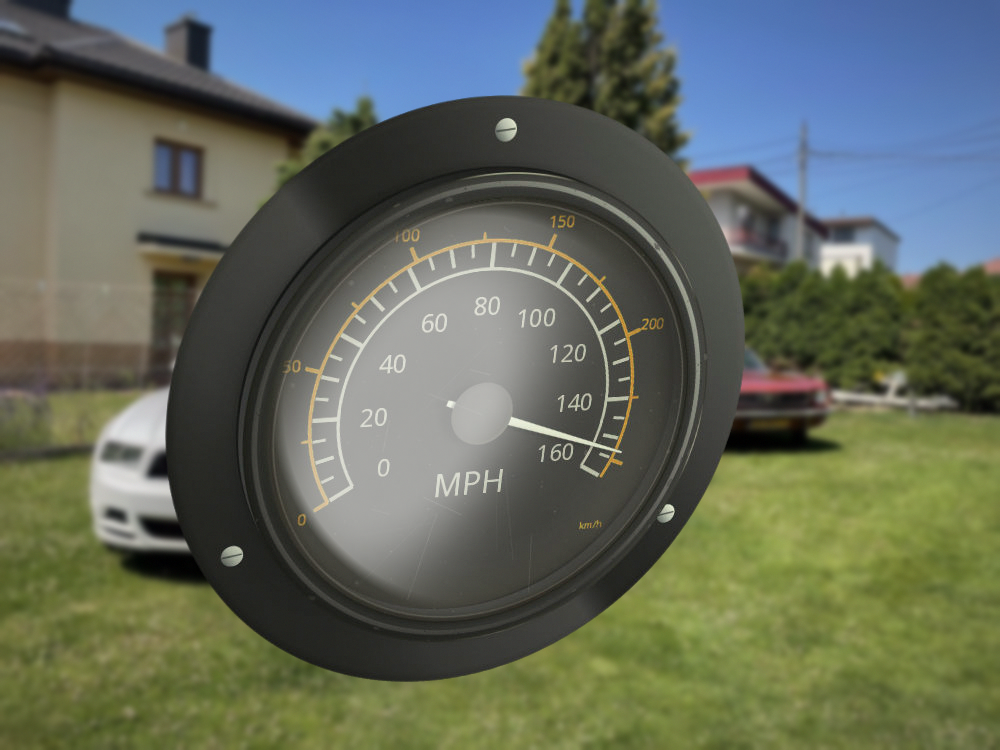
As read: 152.5; mph
